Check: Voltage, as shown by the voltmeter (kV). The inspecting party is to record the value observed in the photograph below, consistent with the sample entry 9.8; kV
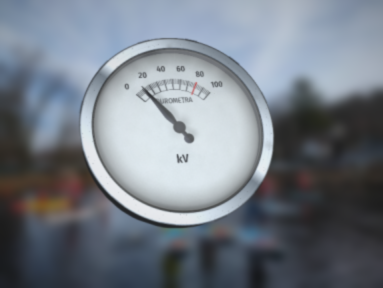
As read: 10; kV
